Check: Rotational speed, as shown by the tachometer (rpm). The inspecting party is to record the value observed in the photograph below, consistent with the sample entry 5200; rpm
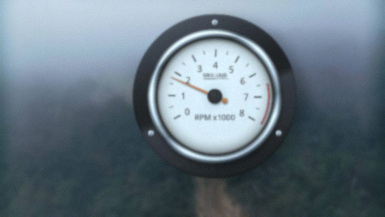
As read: 1750; rpm
